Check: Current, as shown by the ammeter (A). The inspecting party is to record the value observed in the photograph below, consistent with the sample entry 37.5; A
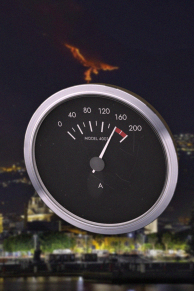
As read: 160; A
